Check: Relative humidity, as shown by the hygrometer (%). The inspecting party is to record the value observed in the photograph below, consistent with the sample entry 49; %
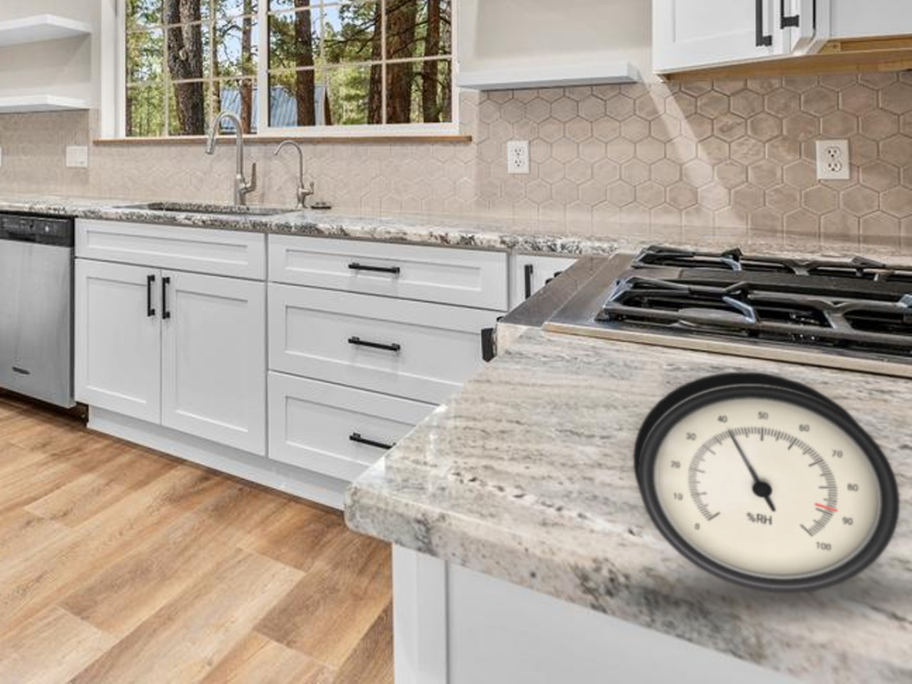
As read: 40; %
